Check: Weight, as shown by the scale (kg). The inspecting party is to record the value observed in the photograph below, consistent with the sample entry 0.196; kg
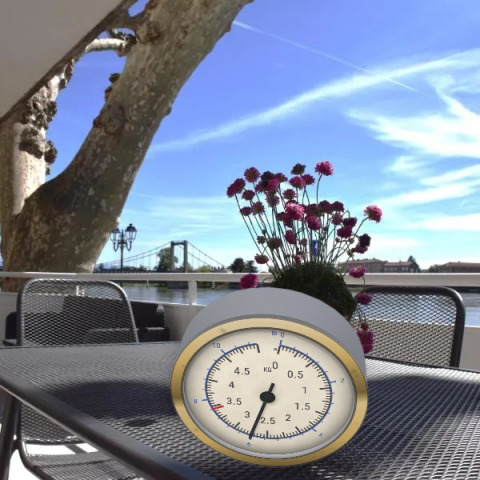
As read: 2.75; kg
